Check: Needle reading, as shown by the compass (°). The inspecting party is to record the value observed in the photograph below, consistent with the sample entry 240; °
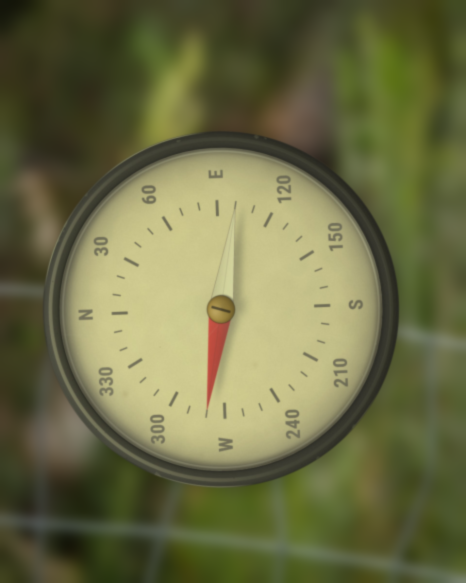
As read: 280; °
